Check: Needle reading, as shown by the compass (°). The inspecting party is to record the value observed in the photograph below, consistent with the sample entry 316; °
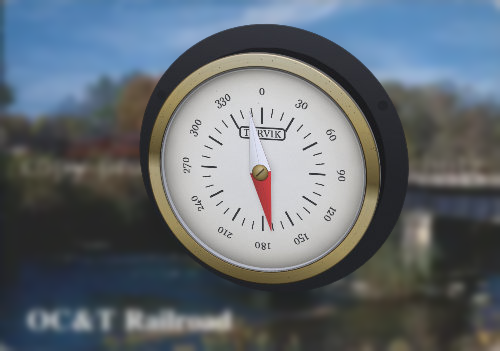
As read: 170; °
